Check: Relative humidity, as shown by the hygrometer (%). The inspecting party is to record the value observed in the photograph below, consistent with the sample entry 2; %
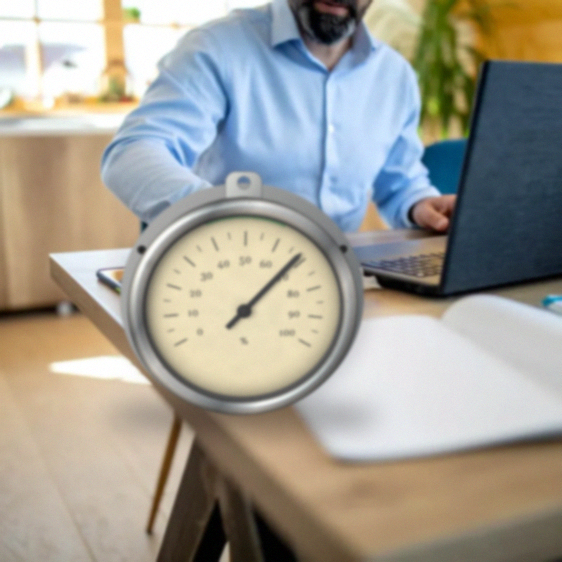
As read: 67.5; %
